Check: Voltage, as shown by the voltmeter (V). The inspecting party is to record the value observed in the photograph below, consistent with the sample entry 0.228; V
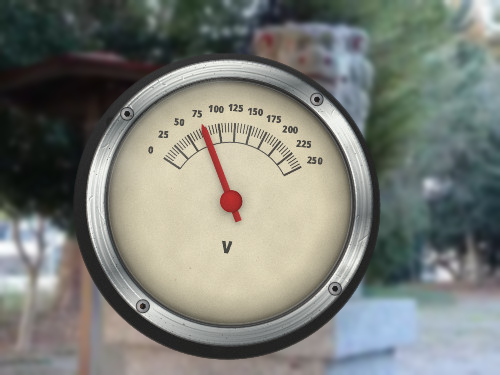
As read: 75; V
